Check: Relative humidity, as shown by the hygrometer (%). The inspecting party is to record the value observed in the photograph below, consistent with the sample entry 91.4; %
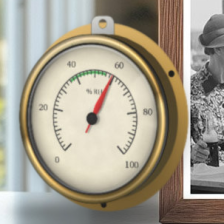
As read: 60; %
